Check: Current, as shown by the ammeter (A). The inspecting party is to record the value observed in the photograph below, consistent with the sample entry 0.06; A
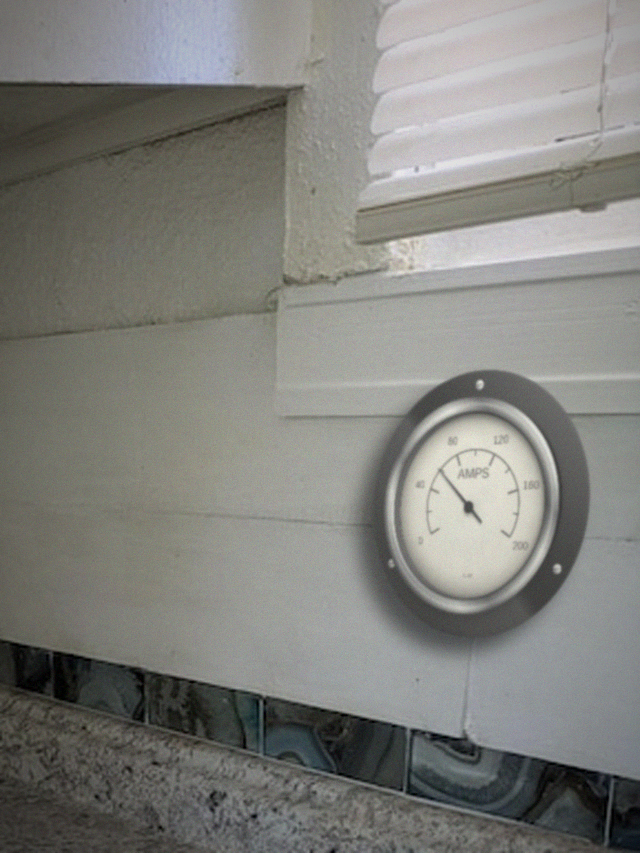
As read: 60; A
